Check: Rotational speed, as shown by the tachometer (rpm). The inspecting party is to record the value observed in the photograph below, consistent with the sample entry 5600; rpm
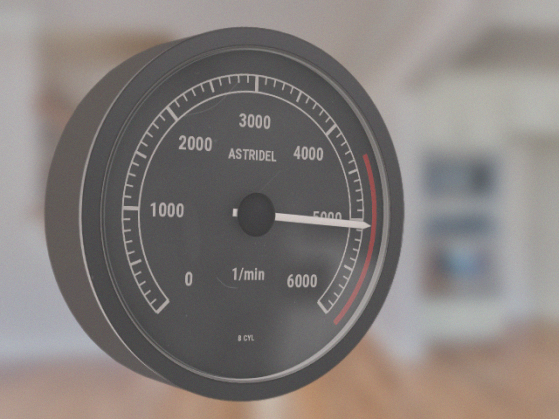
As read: 5050; rpm
